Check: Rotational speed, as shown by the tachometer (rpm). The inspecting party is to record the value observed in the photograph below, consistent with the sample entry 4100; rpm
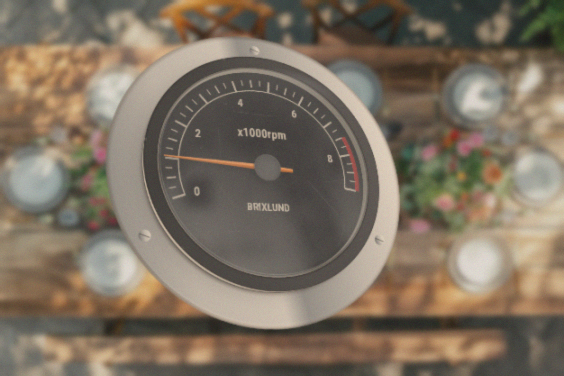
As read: 1000; rpm
